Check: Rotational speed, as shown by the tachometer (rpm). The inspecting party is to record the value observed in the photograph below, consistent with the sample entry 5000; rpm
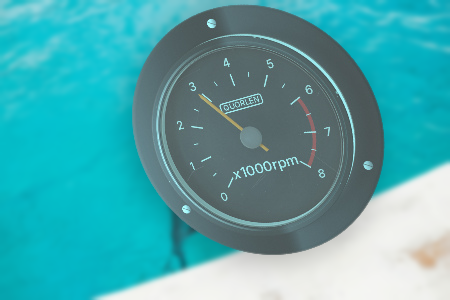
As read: 3000; rpm
